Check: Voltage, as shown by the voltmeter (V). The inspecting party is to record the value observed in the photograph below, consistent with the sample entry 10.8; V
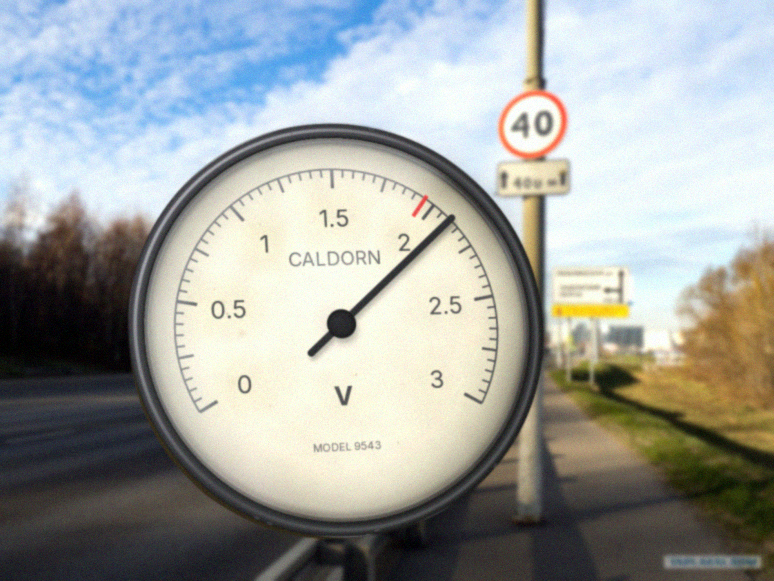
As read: 2.1; V
